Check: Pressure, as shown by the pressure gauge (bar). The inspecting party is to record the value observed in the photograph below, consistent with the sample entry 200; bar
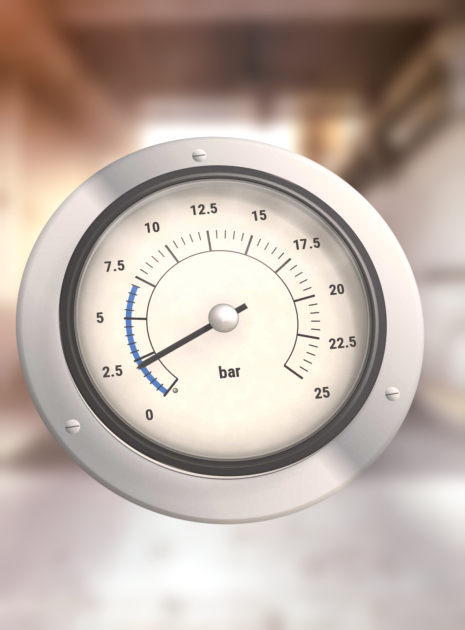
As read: 2; bar
